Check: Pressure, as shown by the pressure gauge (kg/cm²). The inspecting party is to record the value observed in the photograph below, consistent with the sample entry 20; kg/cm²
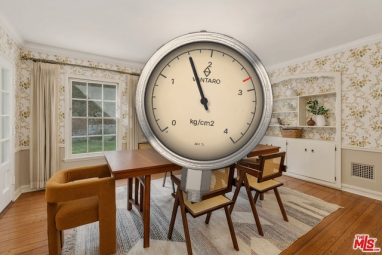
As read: 1.6; kg/cm²
